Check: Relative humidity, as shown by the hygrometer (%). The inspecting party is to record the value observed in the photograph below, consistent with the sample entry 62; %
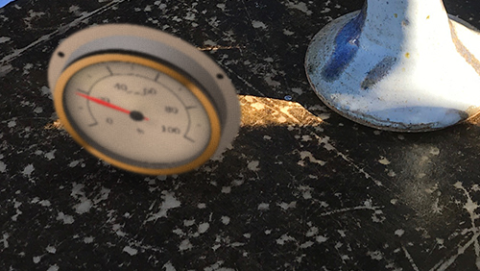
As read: 20; %
